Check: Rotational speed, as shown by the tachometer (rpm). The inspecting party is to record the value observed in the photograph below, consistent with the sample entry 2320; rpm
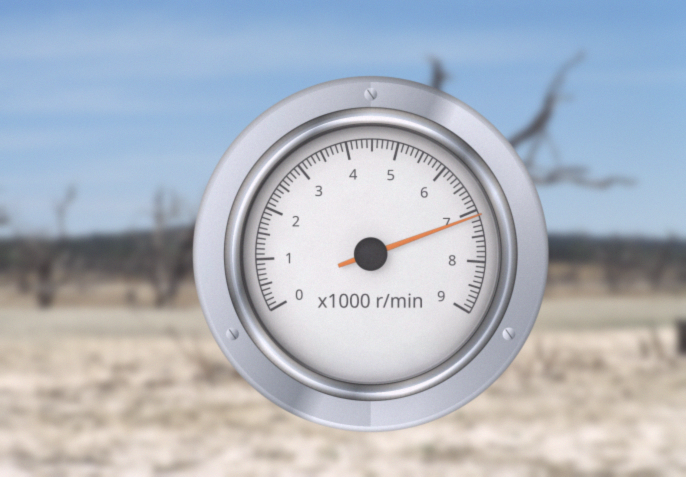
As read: 7100; rpm
